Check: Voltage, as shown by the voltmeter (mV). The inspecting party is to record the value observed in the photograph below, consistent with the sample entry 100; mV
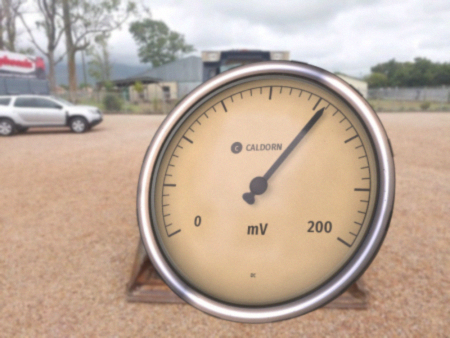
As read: 130; mV
